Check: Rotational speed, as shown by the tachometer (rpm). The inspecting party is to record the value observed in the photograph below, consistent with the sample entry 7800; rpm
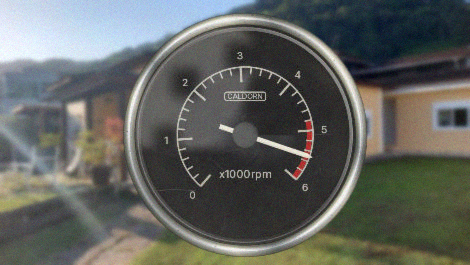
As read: 5500; rpm
